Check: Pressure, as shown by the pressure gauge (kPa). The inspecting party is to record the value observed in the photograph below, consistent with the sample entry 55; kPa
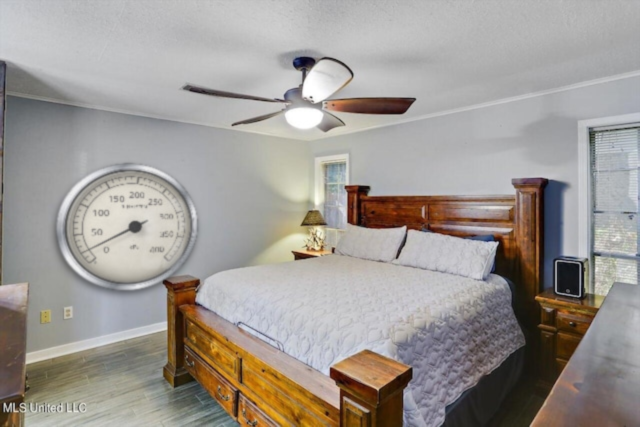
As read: 20; kPa
